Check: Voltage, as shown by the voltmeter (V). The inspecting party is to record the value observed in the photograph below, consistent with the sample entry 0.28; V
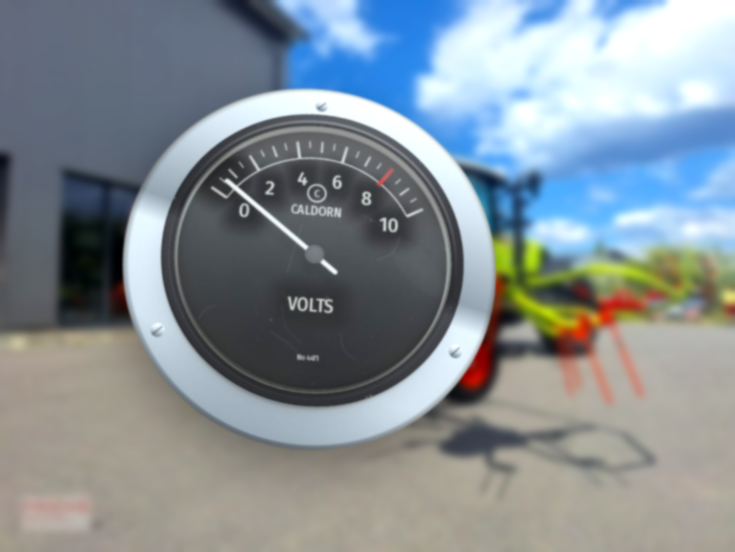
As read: 0.5; V
